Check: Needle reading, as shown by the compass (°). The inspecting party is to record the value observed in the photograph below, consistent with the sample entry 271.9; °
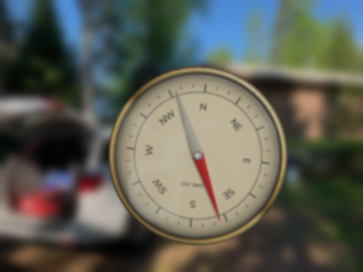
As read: 155; °
